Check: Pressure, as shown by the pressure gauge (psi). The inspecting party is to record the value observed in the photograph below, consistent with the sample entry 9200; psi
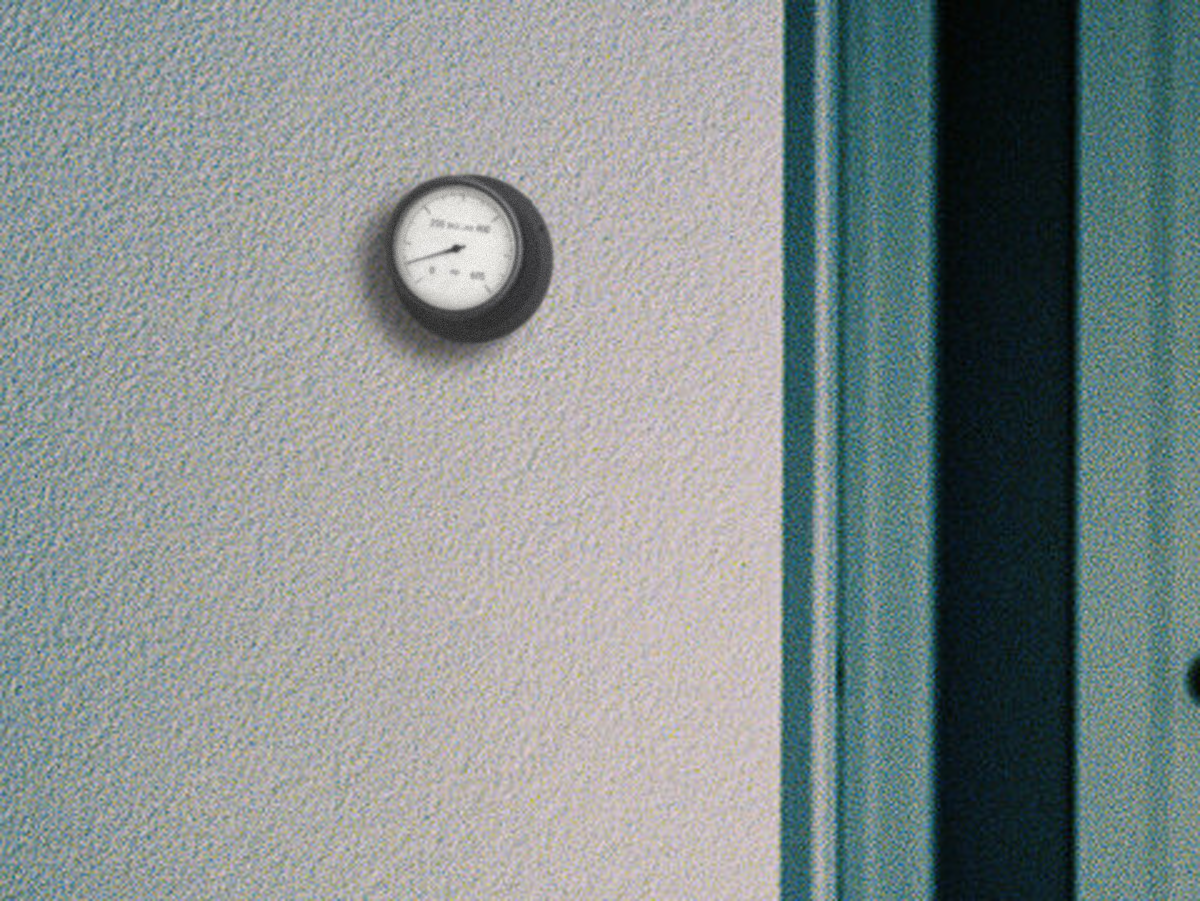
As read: 50; psi
